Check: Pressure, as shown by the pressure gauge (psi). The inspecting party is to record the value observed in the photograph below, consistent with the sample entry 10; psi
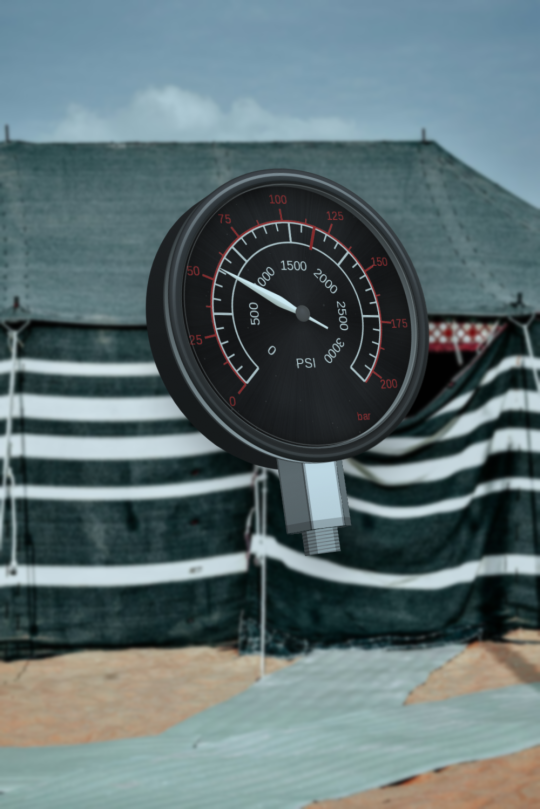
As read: 800; psi
